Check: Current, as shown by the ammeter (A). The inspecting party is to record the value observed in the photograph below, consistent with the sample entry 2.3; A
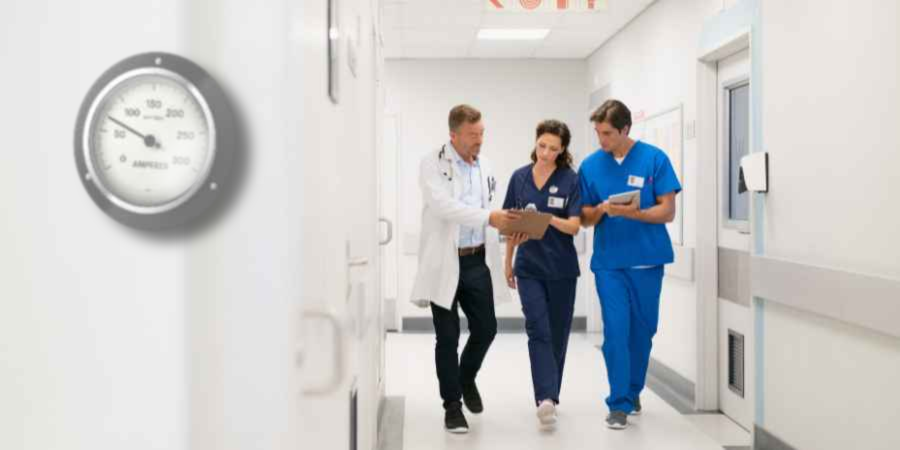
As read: 70; A
